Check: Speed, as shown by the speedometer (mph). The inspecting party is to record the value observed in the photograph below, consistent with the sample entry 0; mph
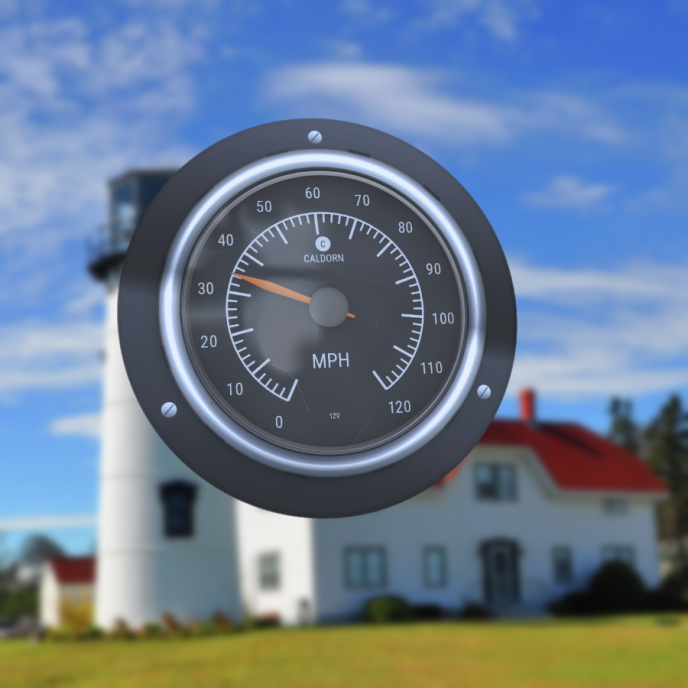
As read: 34; mph
